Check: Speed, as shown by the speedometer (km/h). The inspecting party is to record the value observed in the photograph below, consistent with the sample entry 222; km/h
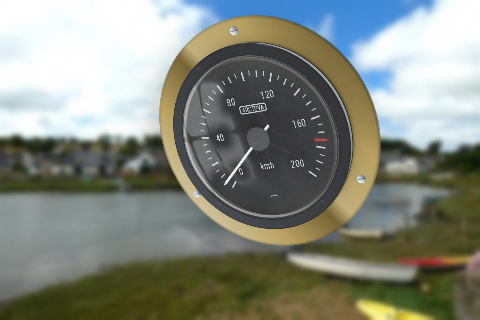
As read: 5; km/h
